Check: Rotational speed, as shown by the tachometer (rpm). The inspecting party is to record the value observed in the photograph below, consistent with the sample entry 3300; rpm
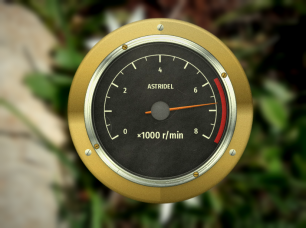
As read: 6750; rpm
